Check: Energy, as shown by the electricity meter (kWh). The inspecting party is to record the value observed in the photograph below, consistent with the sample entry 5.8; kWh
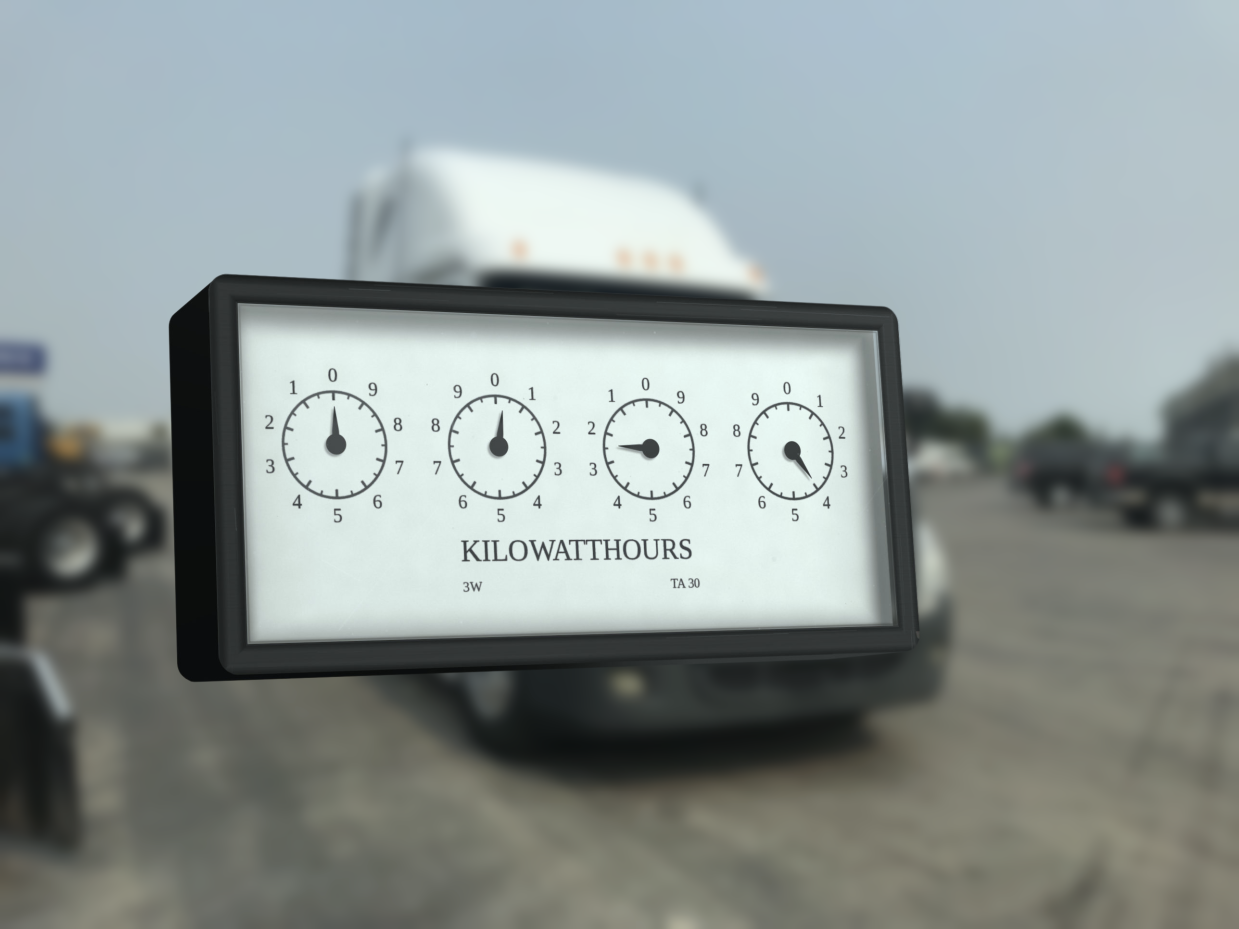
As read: 24; kWh
